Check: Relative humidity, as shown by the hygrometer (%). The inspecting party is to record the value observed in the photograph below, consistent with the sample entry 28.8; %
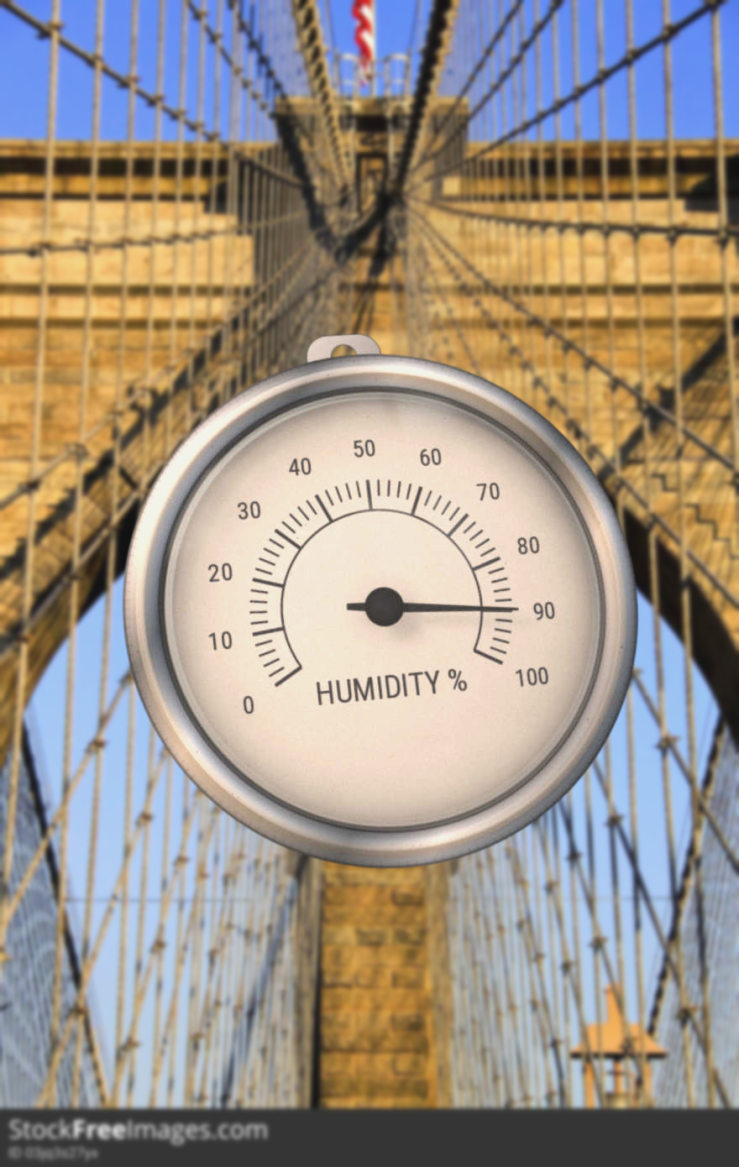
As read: 90; %
